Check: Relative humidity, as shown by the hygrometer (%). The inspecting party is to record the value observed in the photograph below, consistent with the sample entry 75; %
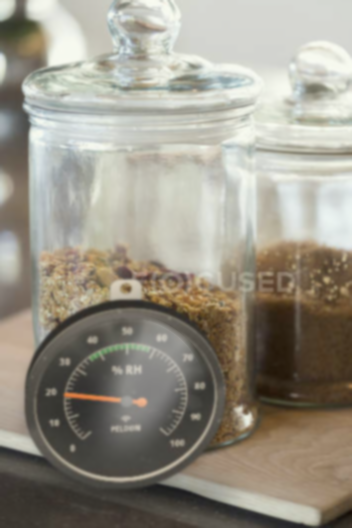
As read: 20; %
